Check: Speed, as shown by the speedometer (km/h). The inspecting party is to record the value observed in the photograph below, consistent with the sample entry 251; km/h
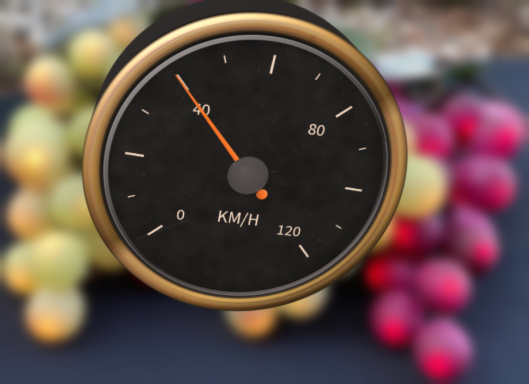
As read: 40; km/h
